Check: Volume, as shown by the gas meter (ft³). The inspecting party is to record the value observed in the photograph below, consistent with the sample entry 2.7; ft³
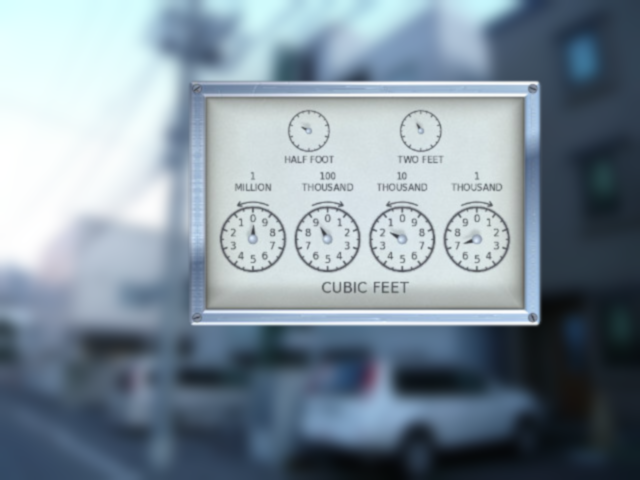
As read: 991700; ft³
